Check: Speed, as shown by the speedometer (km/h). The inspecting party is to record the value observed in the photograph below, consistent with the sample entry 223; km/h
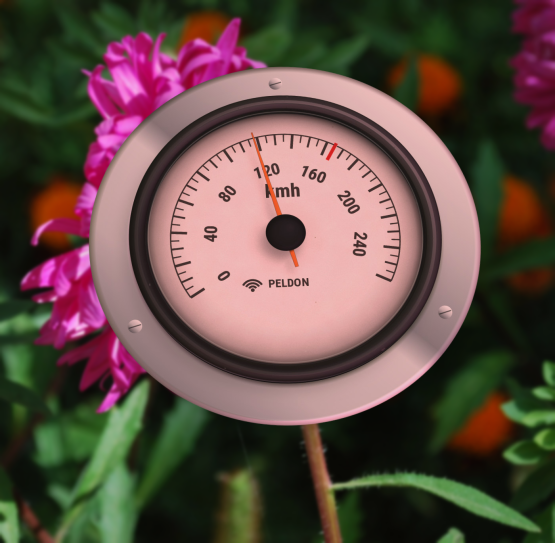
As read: 117.5; km/h
